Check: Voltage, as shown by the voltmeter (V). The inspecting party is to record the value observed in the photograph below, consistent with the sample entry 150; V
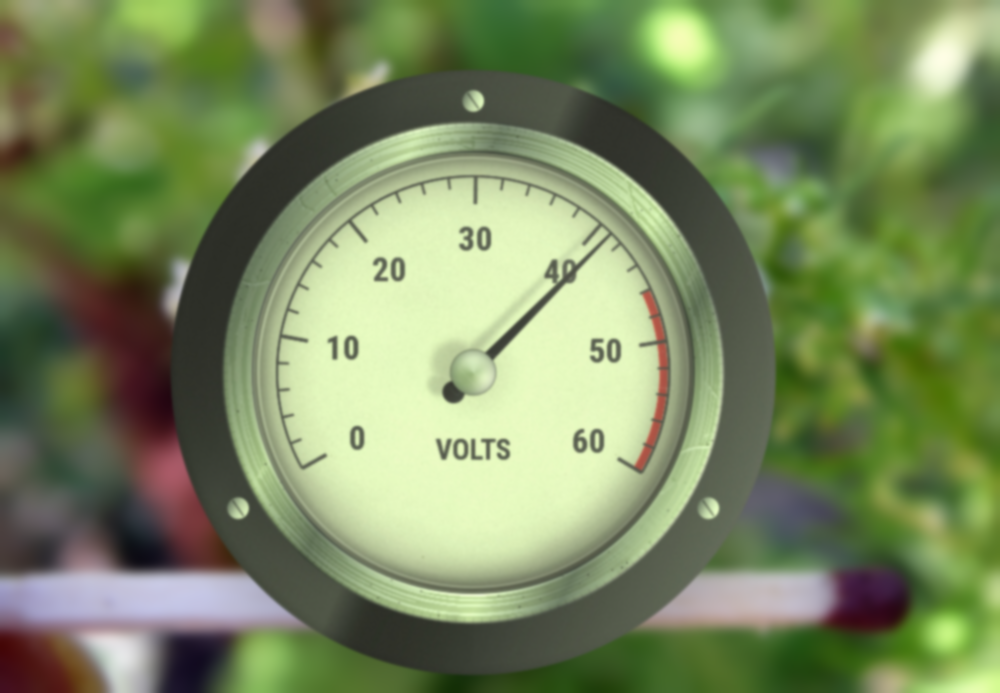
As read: 41; V
